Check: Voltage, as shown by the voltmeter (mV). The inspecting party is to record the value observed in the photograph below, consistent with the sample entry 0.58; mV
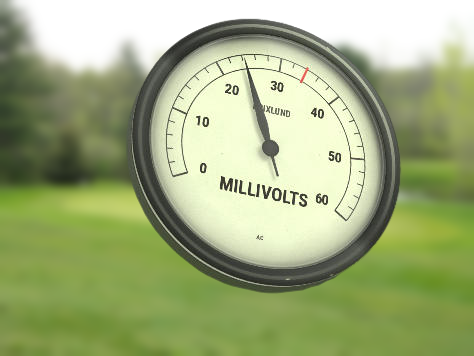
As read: 24; mV
